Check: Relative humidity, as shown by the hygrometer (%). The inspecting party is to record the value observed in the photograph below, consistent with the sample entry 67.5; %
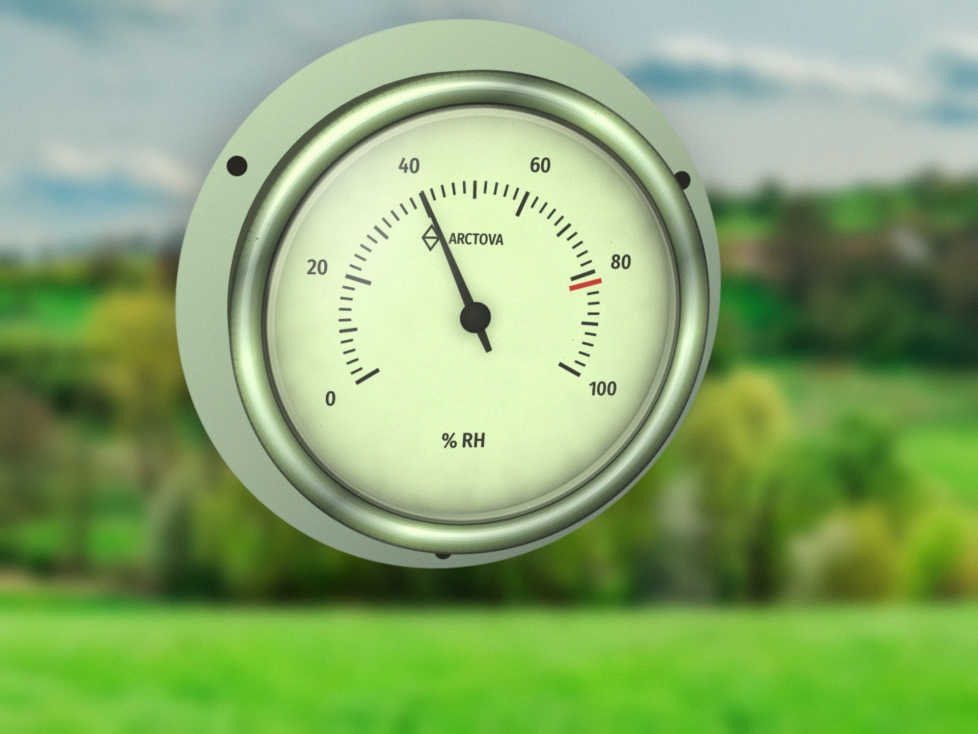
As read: 40; %
